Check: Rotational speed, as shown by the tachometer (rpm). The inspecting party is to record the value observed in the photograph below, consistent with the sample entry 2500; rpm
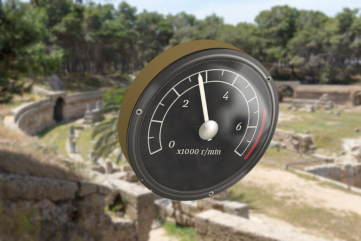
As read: 2750; rpm
